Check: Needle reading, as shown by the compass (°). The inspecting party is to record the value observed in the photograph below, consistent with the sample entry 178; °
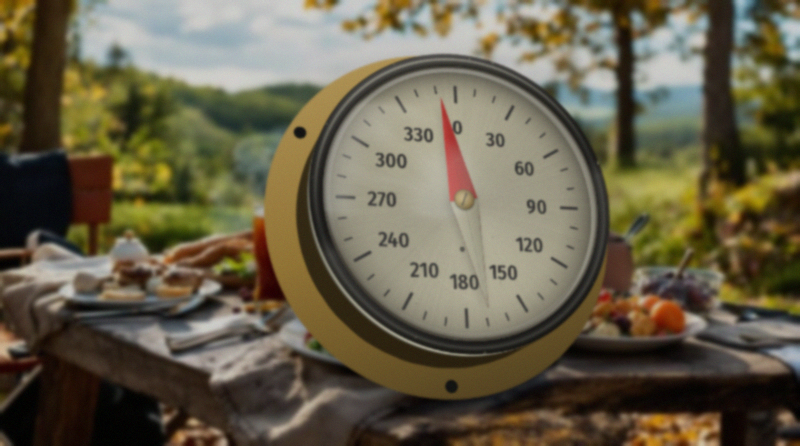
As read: 350; °
